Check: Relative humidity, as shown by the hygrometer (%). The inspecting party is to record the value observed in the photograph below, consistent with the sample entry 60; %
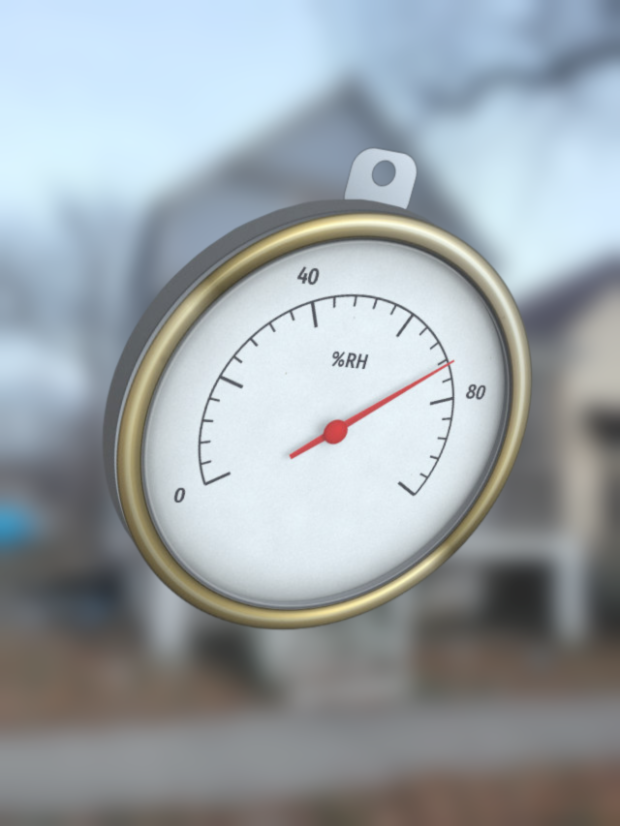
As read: 72; %
